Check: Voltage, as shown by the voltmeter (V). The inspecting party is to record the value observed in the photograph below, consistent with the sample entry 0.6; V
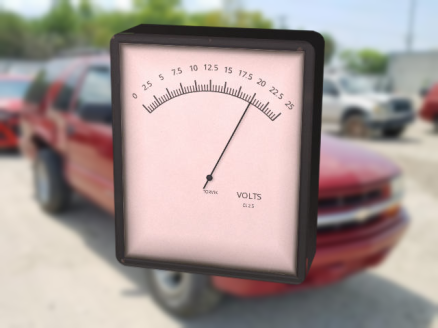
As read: 20; V
